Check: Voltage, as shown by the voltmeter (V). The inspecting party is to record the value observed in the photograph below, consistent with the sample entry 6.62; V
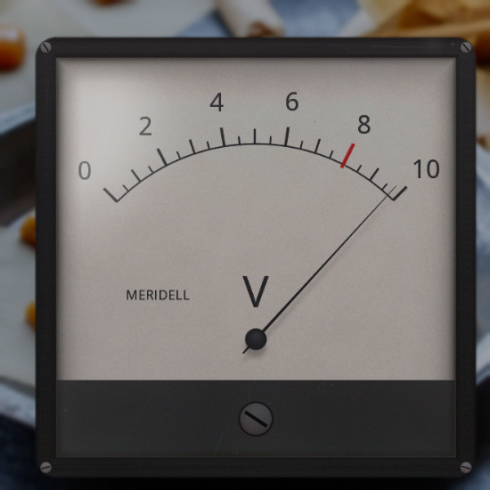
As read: 9.75; V
